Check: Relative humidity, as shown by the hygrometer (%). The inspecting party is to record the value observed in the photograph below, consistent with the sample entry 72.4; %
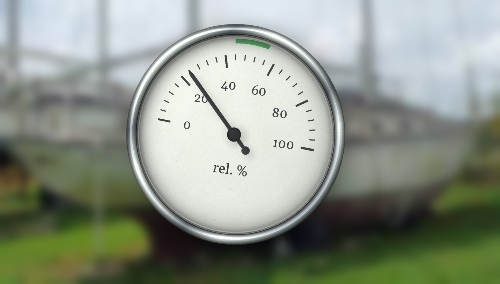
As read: 24; %
